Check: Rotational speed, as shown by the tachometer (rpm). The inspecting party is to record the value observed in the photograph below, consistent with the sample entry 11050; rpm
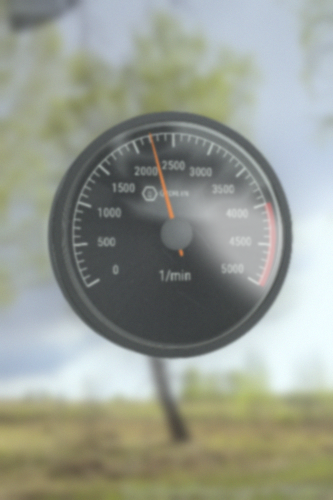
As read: 2200; rpm
